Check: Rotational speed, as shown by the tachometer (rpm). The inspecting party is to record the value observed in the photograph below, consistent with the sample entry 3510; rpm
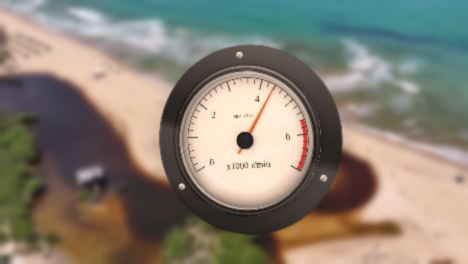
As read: 4400; rpm
